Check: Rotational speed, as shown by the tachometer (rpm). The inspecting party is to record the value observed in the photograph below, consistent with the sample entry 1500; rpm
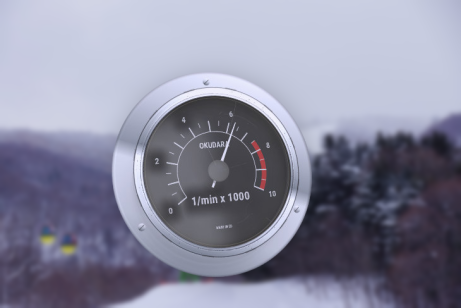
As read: 6250; rpm
